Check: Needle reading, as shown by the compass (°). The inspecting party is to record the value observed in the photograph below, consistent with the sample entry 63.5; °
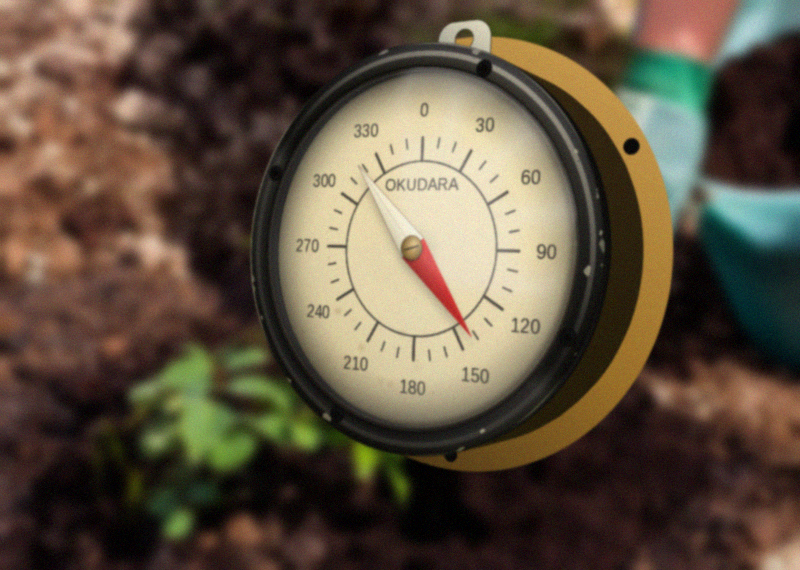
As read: 140; °
